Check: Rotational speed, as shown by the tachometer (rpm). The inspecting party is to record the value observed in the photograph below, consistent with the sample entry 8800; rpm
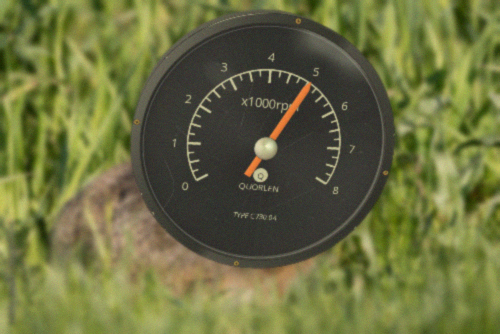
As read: 5000; rpm
